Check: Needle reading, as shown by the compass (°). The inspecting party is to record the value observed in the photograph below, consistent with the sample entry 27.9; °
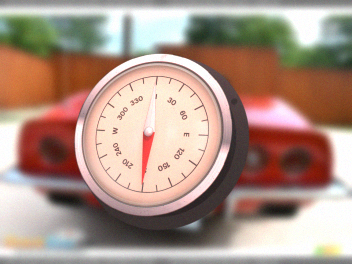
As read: 180; °
